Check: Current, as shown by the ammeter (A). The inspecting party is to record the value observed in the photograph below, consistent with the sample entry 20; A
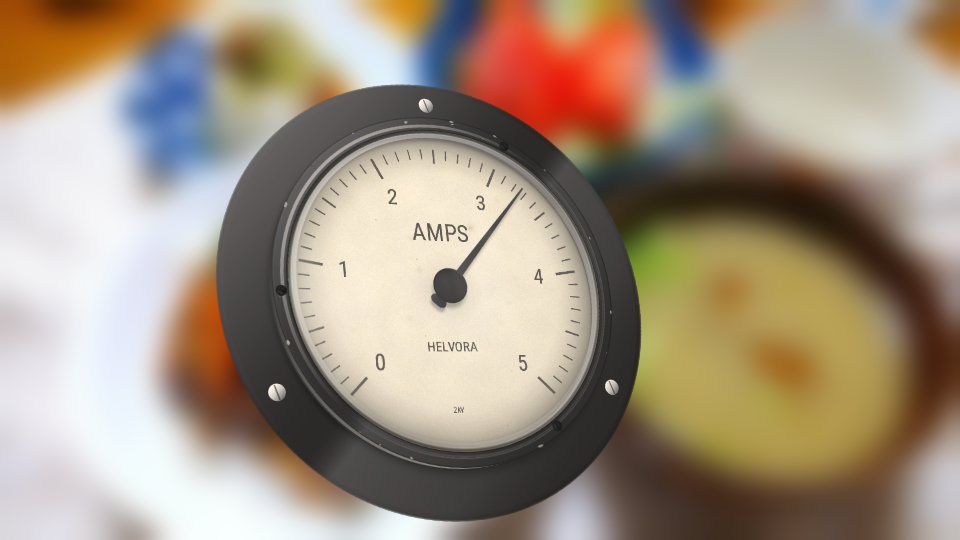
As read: 3.25; A
